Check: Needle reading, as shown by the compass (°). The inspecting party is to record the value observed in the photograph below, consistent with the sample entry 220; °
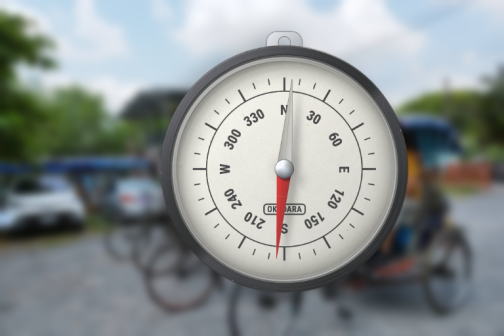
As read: 185; °
